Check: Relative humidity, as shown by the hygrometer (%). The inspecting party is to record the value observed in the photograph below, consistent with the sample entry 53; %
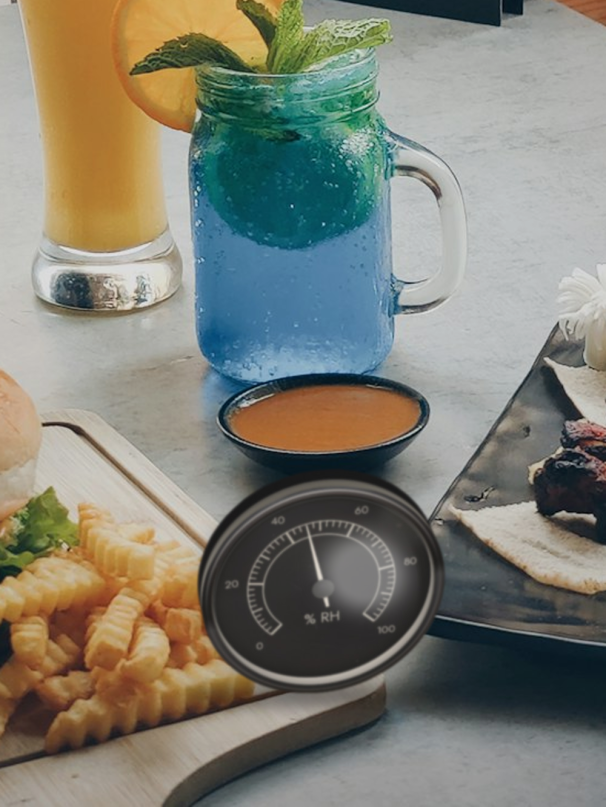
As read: 46; %
